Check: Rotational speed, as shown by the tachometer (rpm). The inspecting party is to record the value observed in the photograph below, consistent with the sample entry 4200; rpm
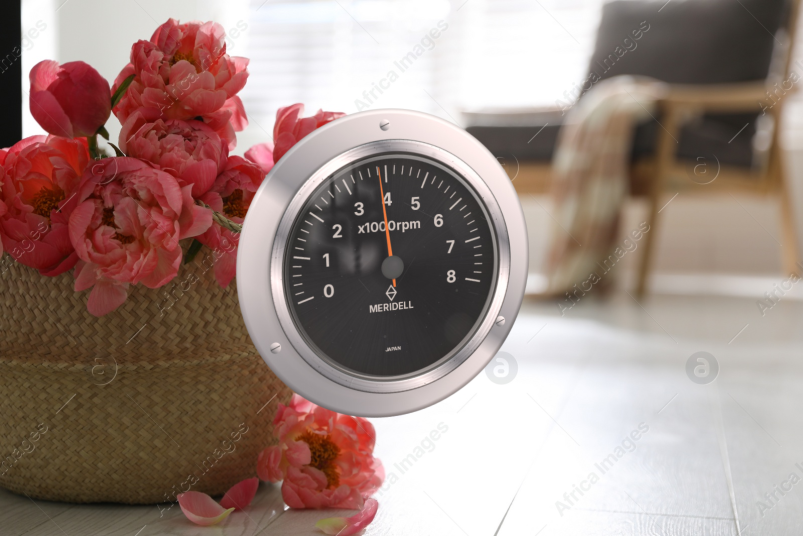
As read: 3800; rpm
